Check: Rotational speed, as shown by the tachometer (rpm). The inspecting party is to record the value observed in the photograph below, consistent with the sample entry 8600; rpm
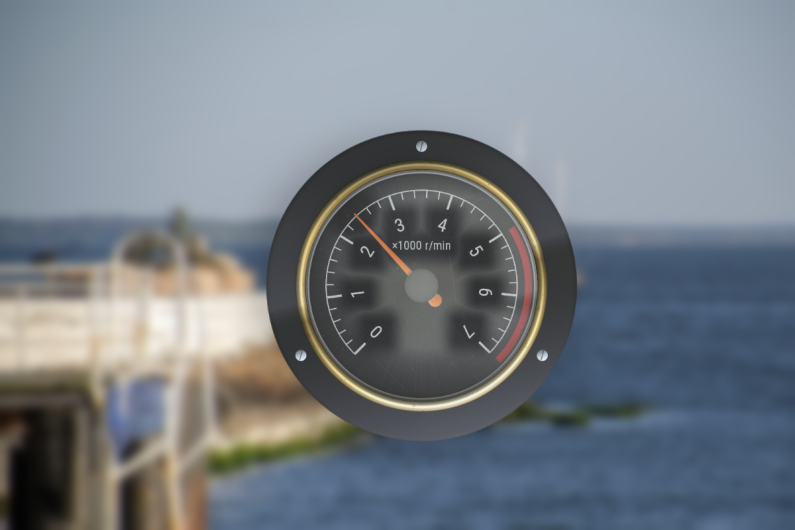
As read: 2400; rpm
